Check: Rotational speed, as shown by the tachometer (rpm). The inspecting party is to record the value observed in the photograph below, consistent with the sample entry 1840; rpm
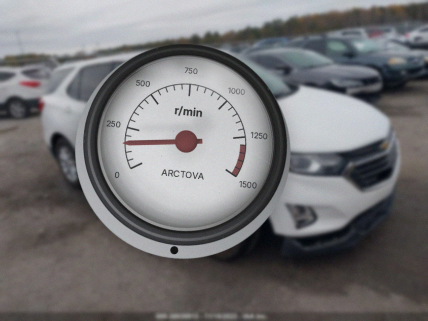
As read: 150; rpm
